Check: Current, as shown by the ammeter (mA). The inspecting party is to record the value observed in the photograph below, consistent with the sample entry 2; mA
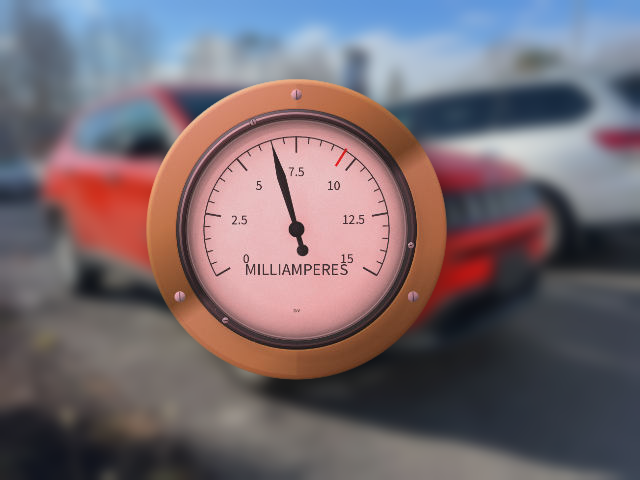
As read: 6.5; mA
